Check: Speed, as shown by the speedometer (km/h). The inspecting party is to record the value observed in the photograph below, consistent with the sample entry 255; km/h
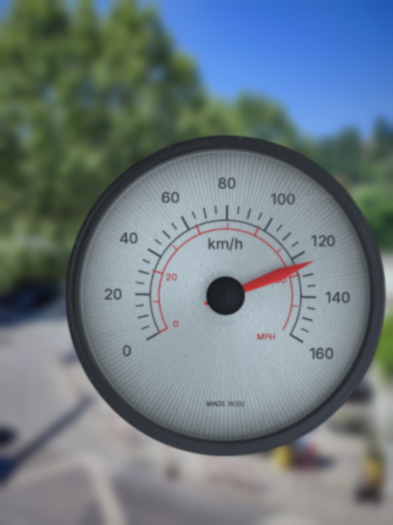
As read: 125; km/h
